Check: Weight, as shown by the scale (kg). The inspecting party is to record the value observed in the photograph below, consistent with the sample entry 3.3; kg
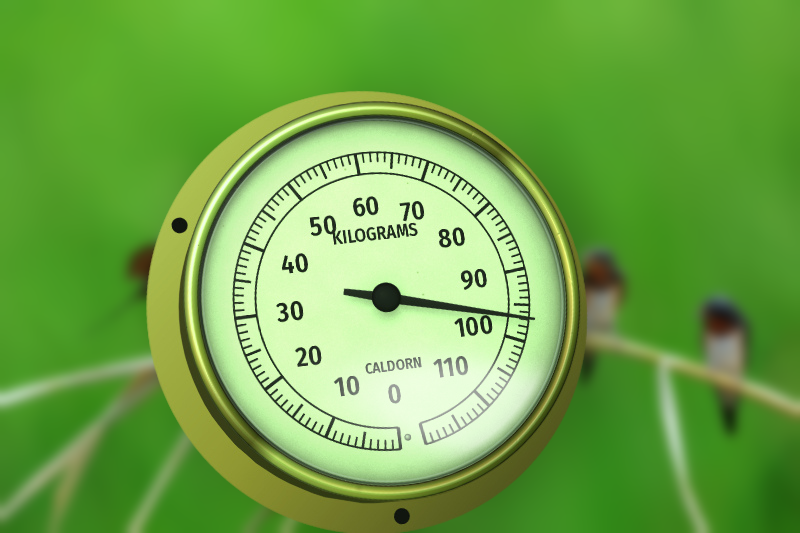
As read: 97; kg
